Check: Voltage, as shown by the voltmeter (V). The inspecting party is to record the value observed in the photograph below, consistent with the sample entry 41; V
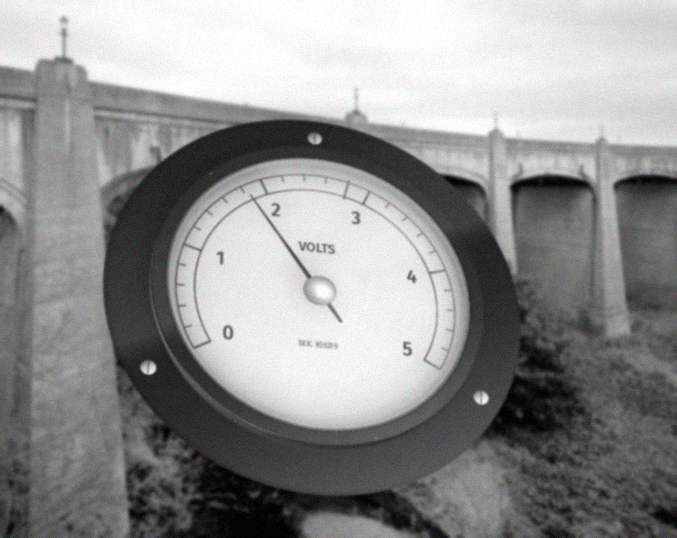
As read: 1.8; V
